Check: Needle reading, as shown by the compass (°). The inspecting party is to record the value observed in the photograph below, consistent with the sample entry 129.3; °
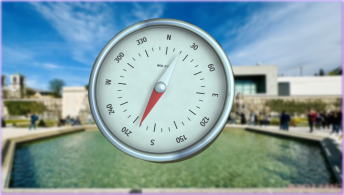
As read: 200; °
